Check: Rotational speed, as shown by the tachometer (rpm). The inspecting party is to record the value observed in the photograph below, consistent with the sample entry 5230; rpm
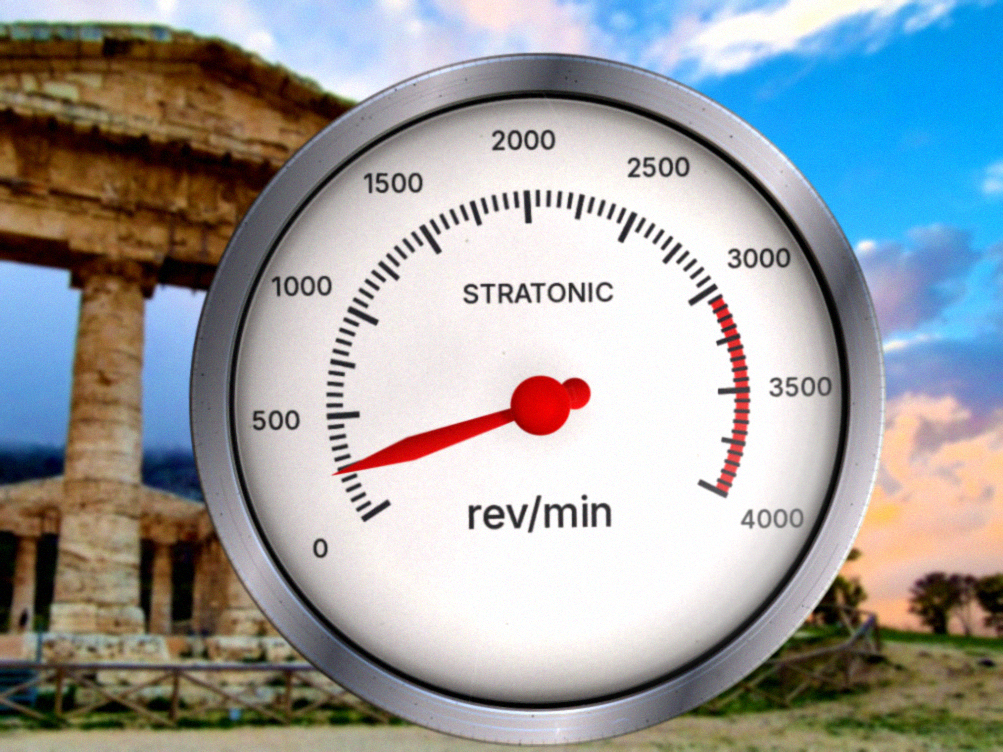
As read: 250; rpm
